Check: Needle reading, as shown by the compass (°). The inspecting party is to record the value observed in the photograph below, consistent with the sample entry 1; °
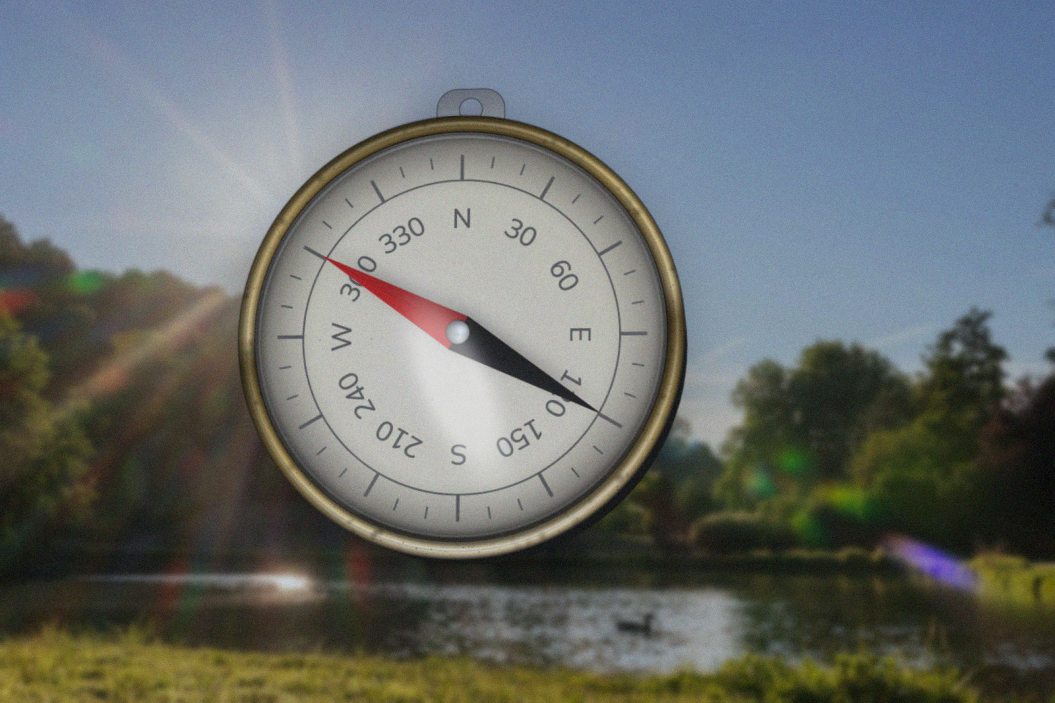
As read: 300; °
